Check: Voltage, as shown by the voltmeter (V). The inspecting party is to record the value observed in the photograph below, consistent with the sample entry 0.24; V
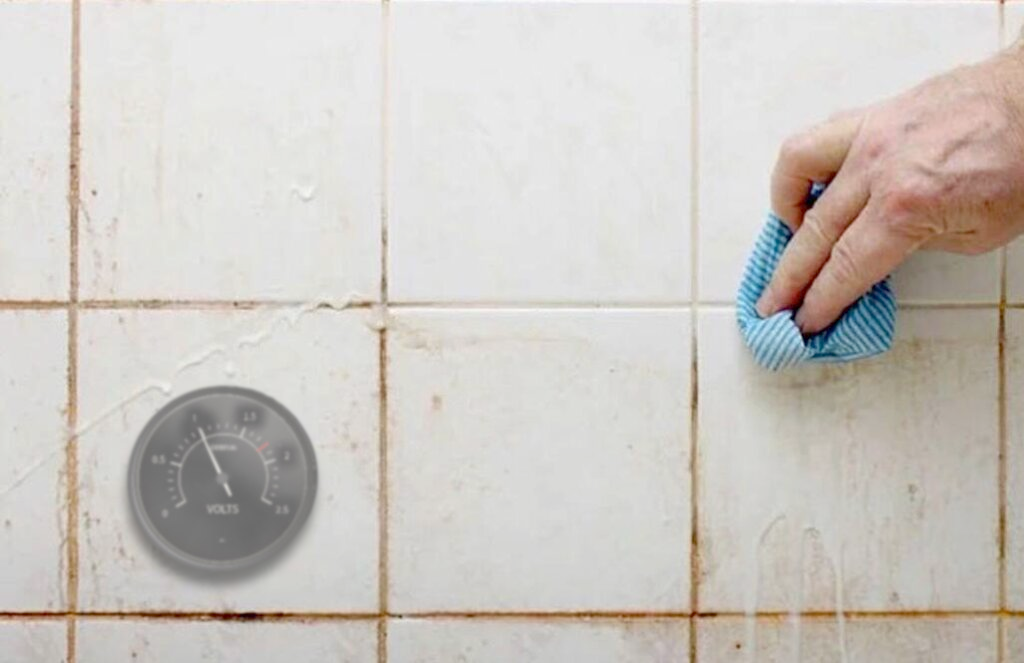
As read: 1; V
